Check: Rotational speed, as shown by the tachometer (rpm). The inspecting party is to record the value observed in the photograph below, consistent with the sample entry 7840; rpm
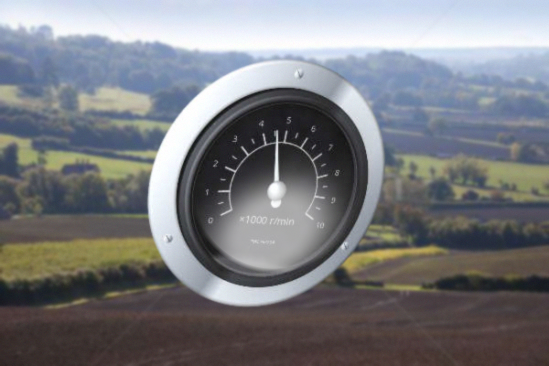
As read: 4500; rpm
